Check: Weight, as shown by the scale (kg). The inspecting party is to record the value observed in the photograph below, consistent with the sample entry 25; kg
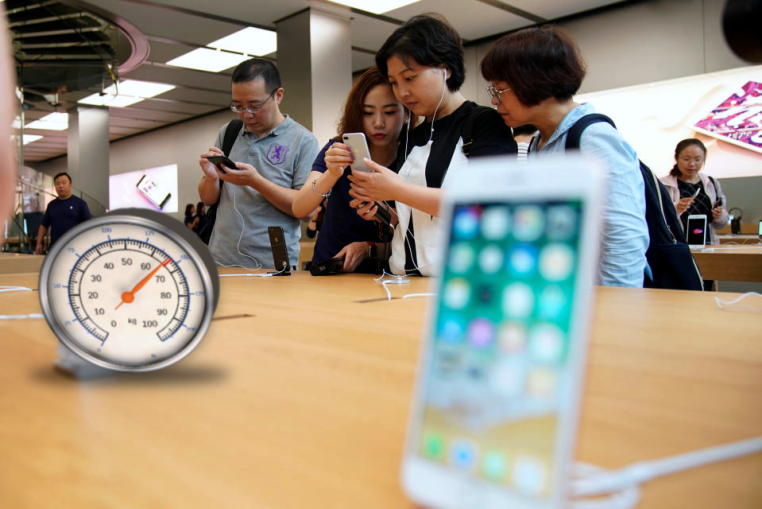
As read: 65; kg
